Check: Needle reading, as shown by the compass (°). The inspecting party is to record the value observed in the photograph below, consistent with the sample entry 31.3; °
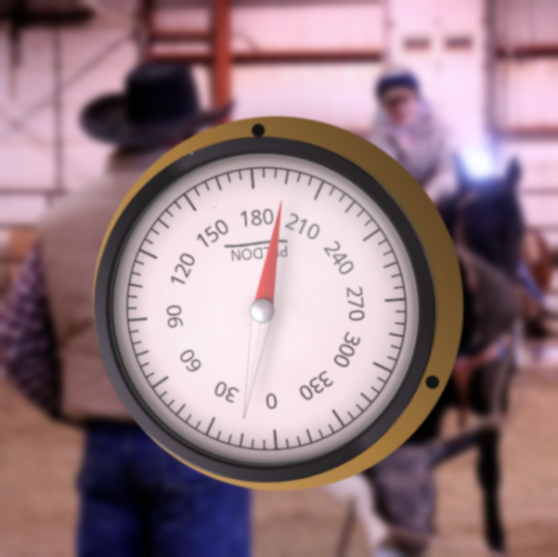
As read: 195; °
